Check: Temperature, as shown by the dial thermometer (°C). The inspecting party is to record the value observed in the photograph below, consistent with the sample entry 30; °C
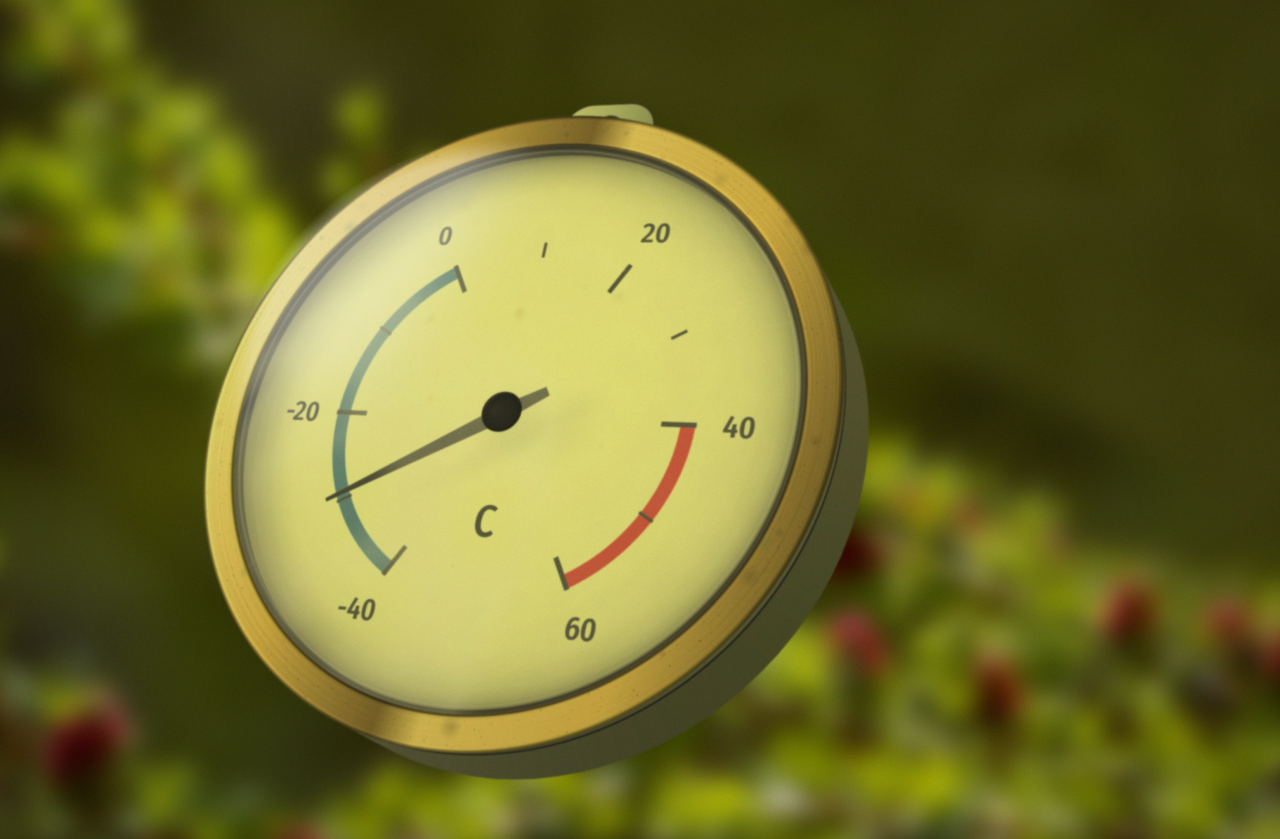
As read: -30; °C
